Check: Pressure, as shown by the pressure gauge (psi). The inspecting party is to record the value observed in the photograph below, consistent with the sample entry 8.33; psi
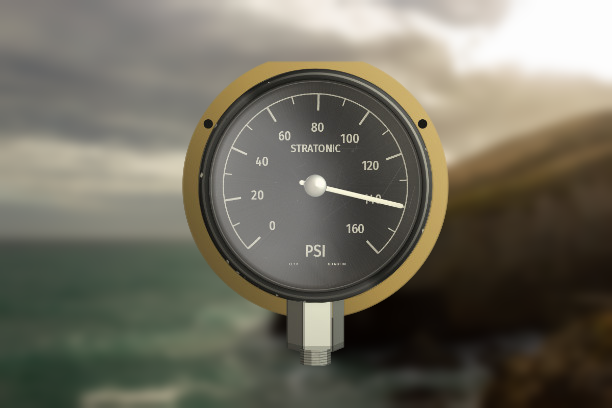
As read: 140; psi
